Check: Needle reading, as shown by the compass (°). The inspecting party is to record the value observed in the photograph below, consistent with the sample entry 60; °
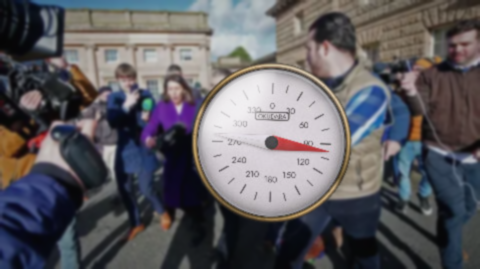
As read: 97.5; °
